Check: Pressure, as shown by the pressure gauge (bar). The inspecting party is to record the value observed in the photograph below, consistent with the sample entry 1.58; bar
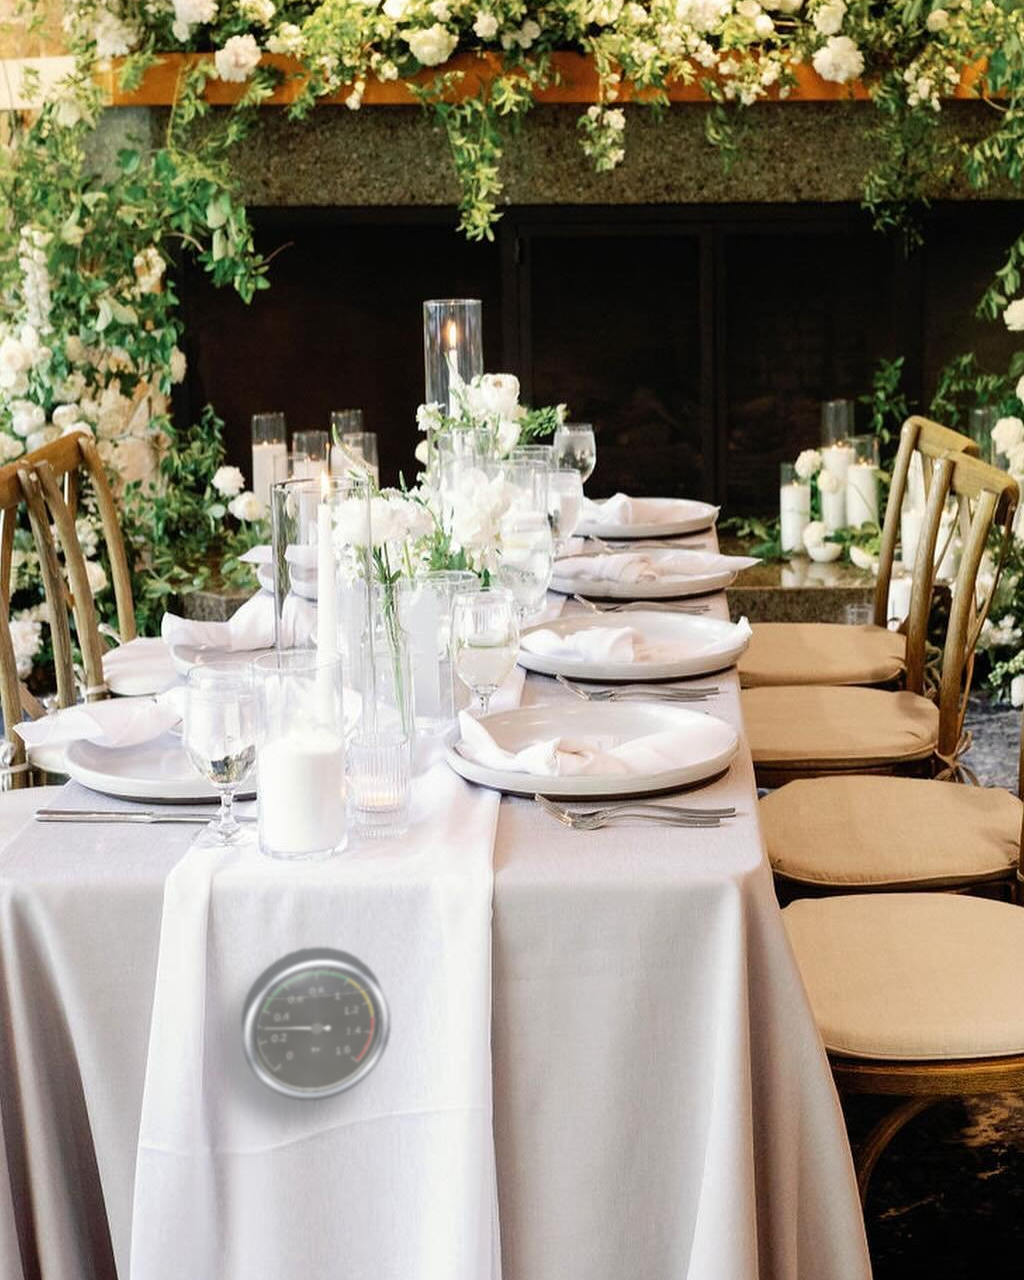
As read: 0.3; bar
